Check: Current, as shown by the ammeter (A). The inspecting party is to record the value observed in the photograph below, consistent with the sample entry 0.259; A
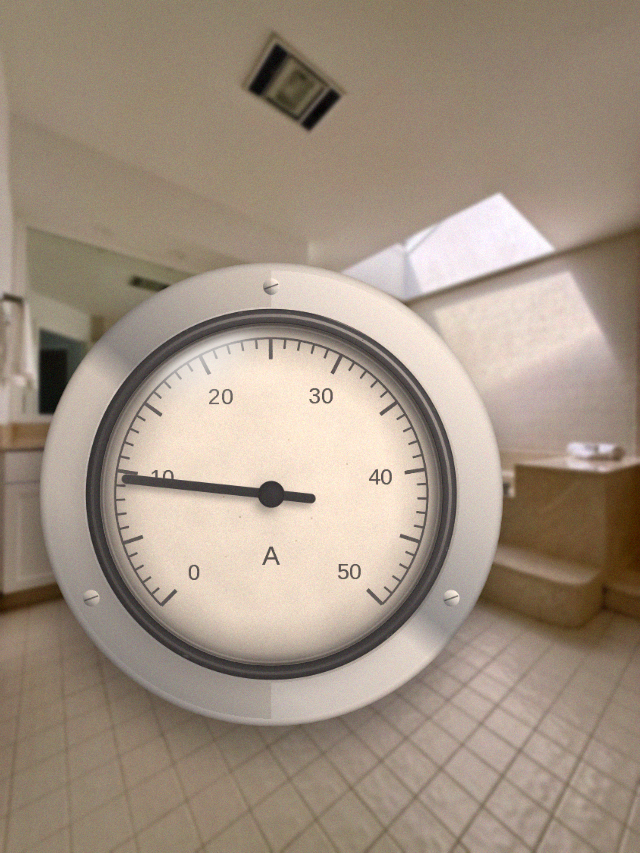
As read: 9.5; A
